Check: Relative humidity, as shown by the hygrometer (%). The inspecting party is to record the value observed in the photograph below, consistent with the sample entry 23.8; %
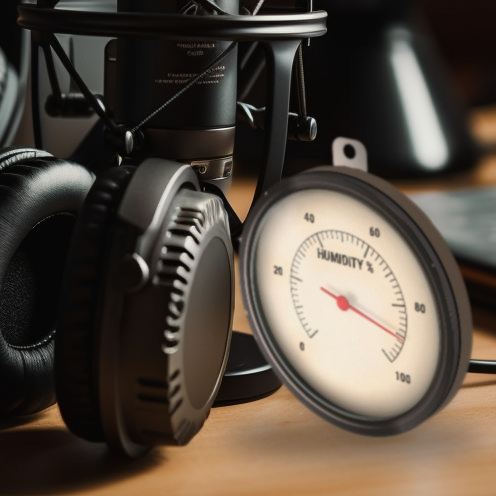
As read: 90; %
